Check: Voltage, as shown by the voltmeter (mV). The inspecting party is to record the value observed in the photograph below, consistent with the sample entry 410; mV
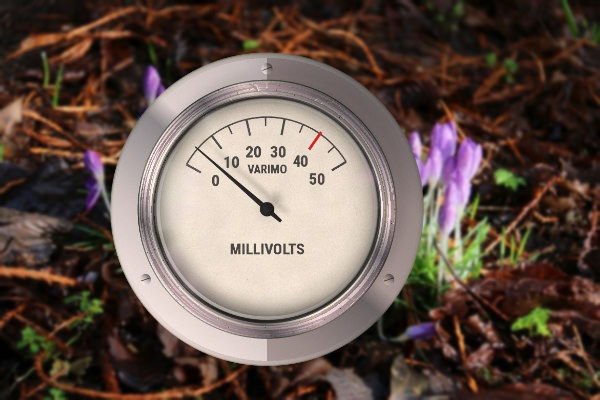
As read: 5; mV
